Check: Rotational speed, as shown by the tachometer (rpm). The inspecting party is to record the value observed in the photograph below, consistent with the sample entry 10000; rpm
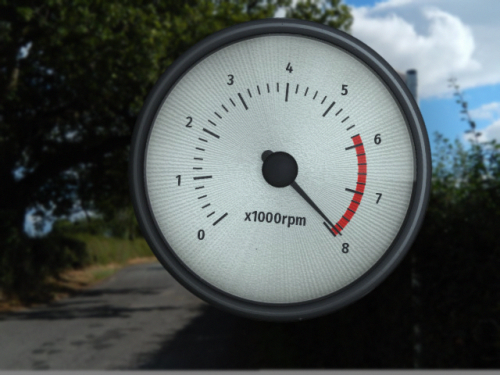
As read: 7900; rpm
